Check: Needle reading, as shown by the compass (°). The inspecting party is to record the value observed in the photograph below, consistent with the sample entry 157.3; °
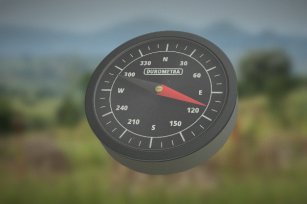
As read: 110; °
